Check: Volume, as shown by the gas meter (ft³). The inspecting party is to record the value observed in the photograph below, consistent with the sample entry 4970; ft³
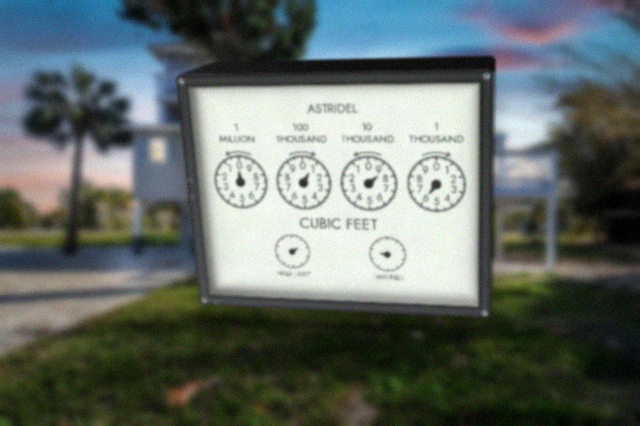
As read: 8600; ft³
